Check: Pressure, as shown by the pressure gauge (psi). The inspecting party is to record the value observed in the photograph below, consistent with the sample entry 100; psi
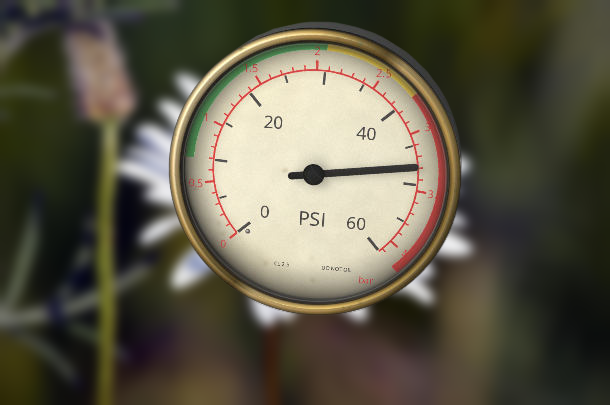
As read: 47.5; psi
